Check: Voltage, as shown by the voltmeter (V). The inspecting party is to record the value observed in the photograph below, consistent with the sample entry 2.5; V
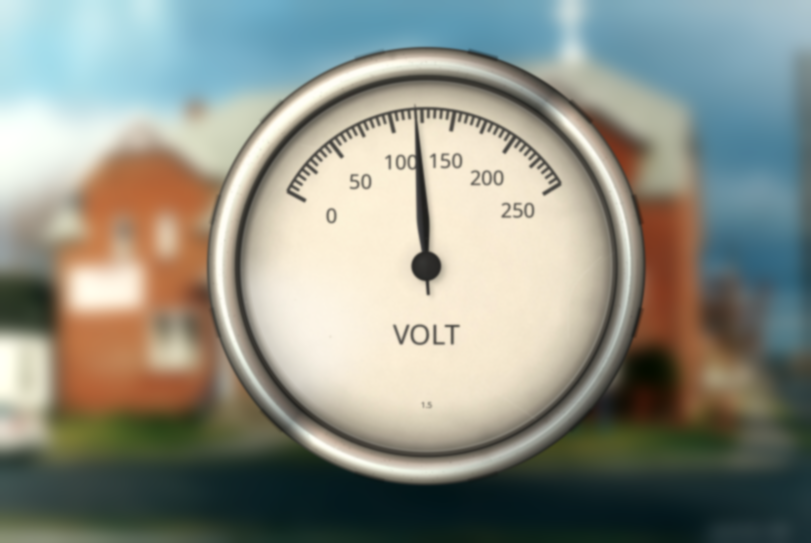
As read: 120; V
